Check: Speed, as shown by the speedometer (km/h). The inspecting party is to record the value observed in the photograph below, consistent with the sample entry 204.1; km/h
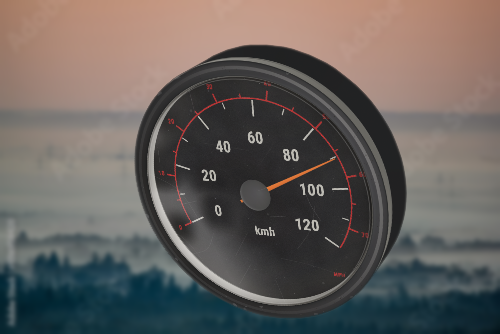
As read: 90; km/h
